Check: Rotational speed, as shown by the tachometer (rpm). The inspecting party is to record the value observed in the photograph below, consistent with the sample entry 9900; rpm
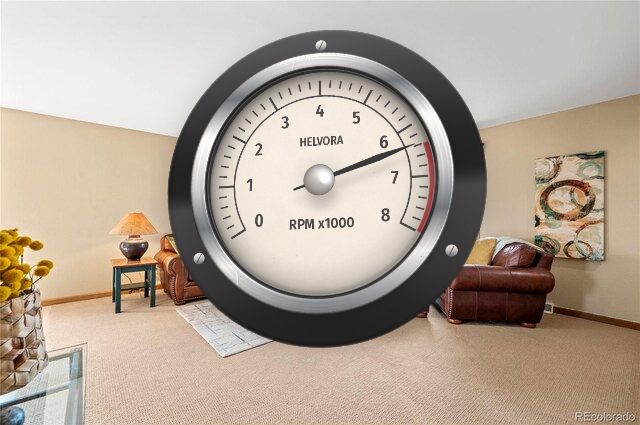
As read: 6400; rpm
